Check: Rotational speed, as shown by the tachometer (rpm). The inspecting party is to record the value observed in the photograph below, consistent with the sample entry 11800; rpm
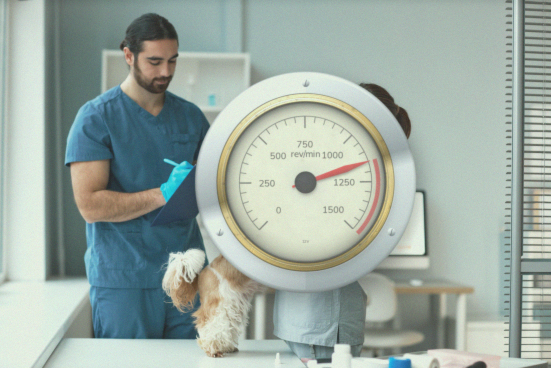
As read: 1150; rpm
